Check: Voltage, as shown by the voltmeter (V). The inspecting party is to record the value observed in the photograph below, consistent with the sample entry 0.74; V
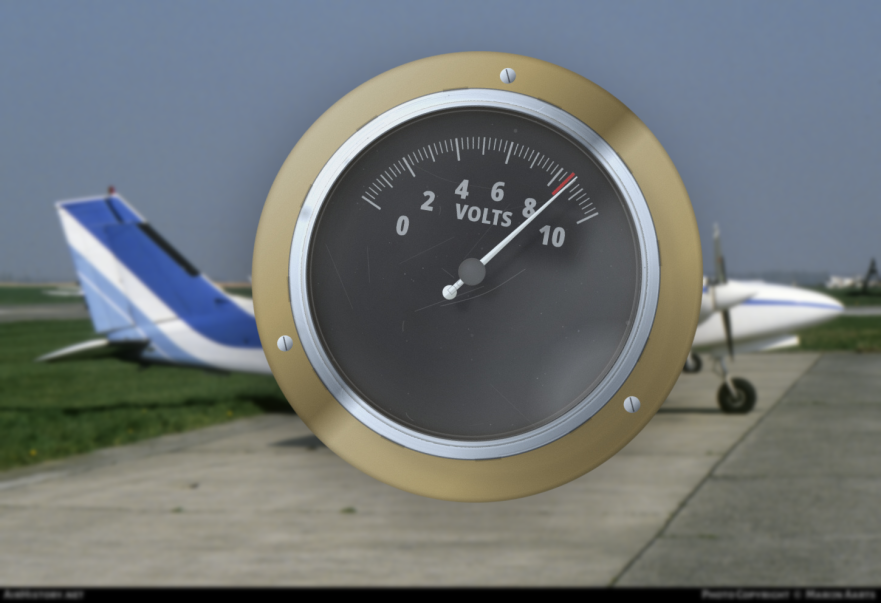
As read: 8.6; V
